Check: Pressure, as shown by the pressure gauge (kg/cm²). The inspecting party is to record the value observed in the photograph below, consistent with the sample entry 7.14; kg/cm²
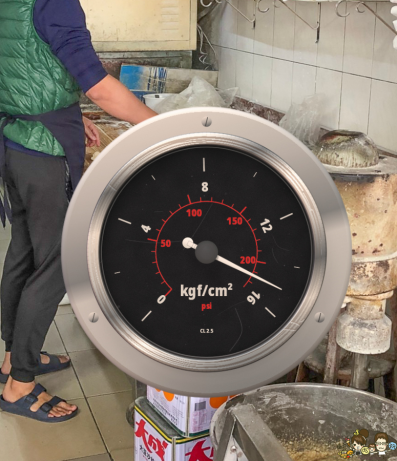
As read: 15; kg/cm²
